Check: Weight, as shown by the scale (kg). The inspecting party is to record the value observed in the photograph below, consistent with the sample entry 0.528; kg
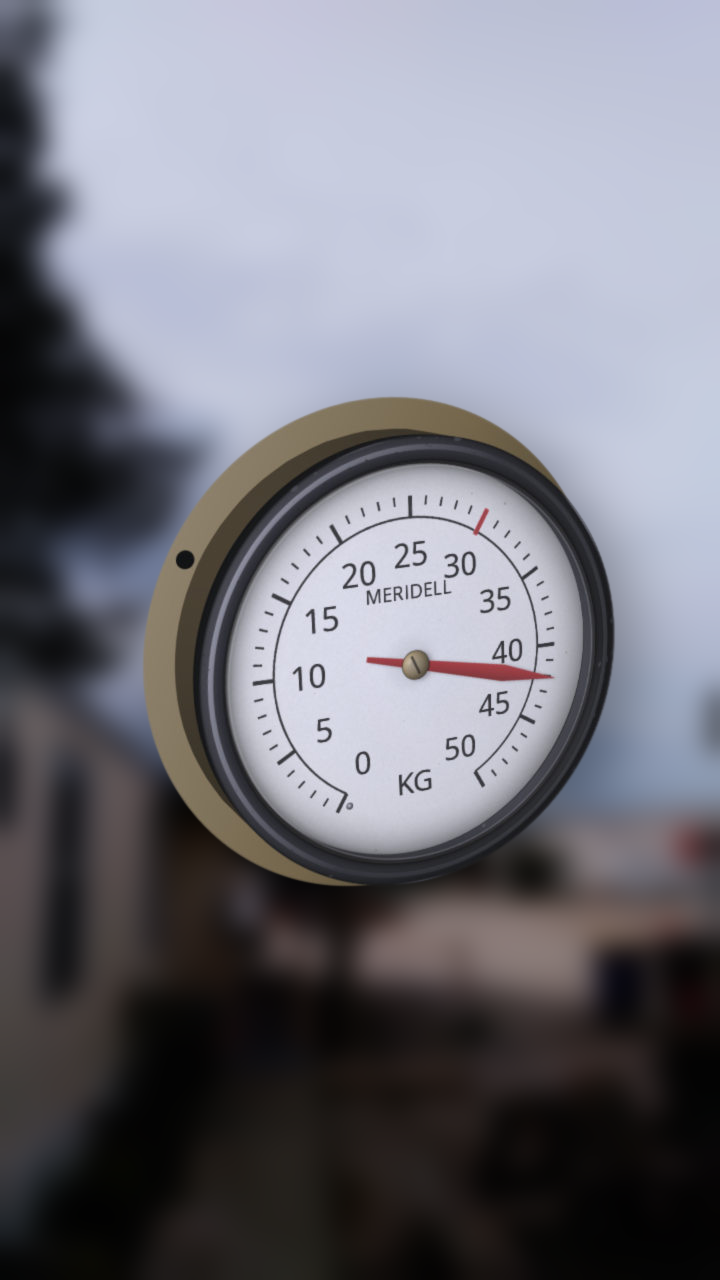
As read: 42; kg
